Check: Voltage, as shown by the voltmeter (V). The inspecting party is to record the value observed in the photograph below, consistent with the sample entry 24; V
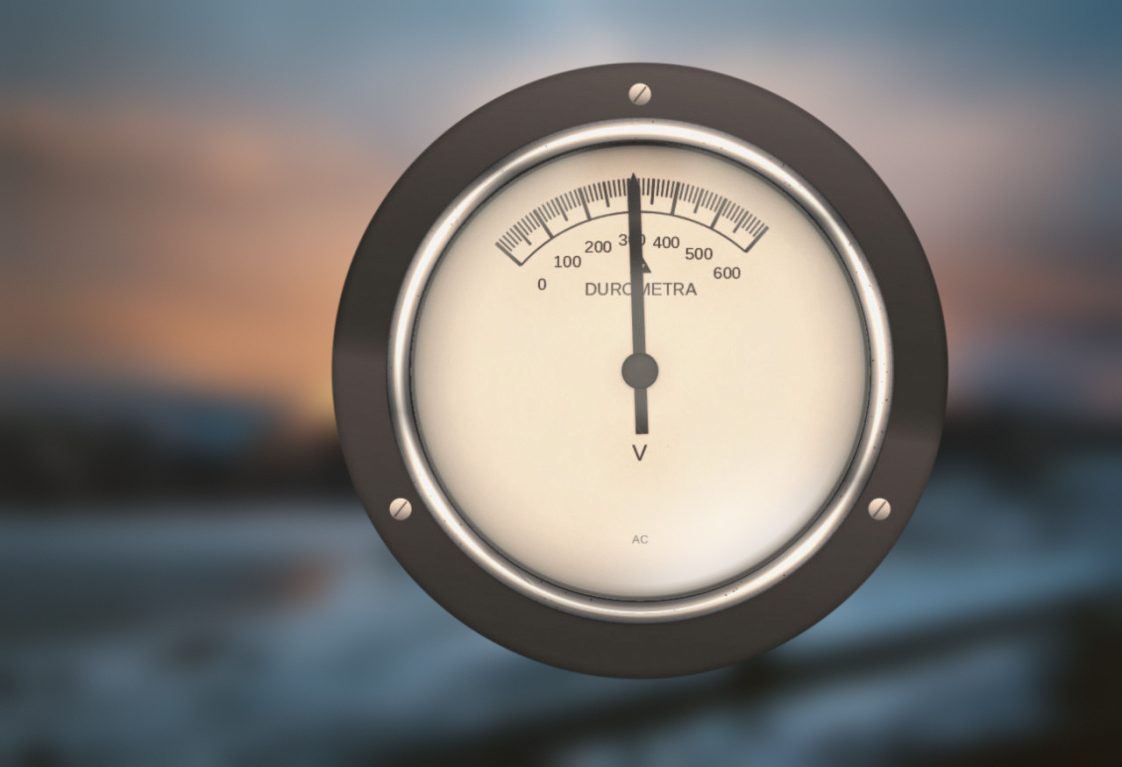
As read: 310; V
